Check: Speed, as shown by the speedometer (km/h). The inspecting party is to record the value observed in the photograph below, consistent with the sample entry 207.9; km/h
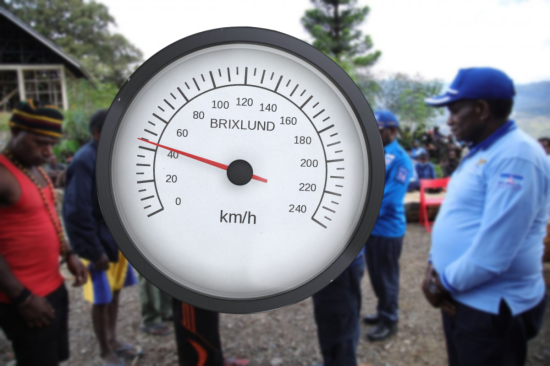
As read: 45; km/h
